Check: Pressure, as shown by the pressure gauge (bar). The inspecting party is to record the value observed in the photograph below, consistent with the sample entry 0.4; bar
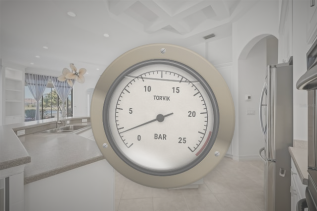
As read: 2; bar
